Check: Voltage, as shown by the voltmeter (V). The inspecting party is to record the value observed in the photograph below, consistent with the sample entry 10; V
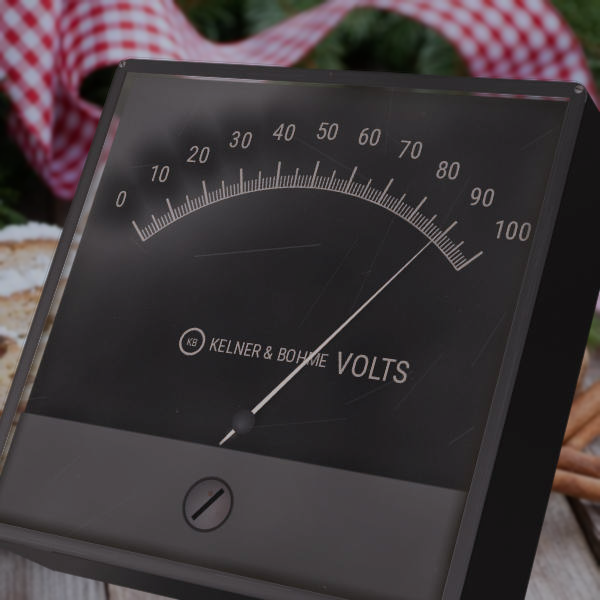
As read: 90; V
